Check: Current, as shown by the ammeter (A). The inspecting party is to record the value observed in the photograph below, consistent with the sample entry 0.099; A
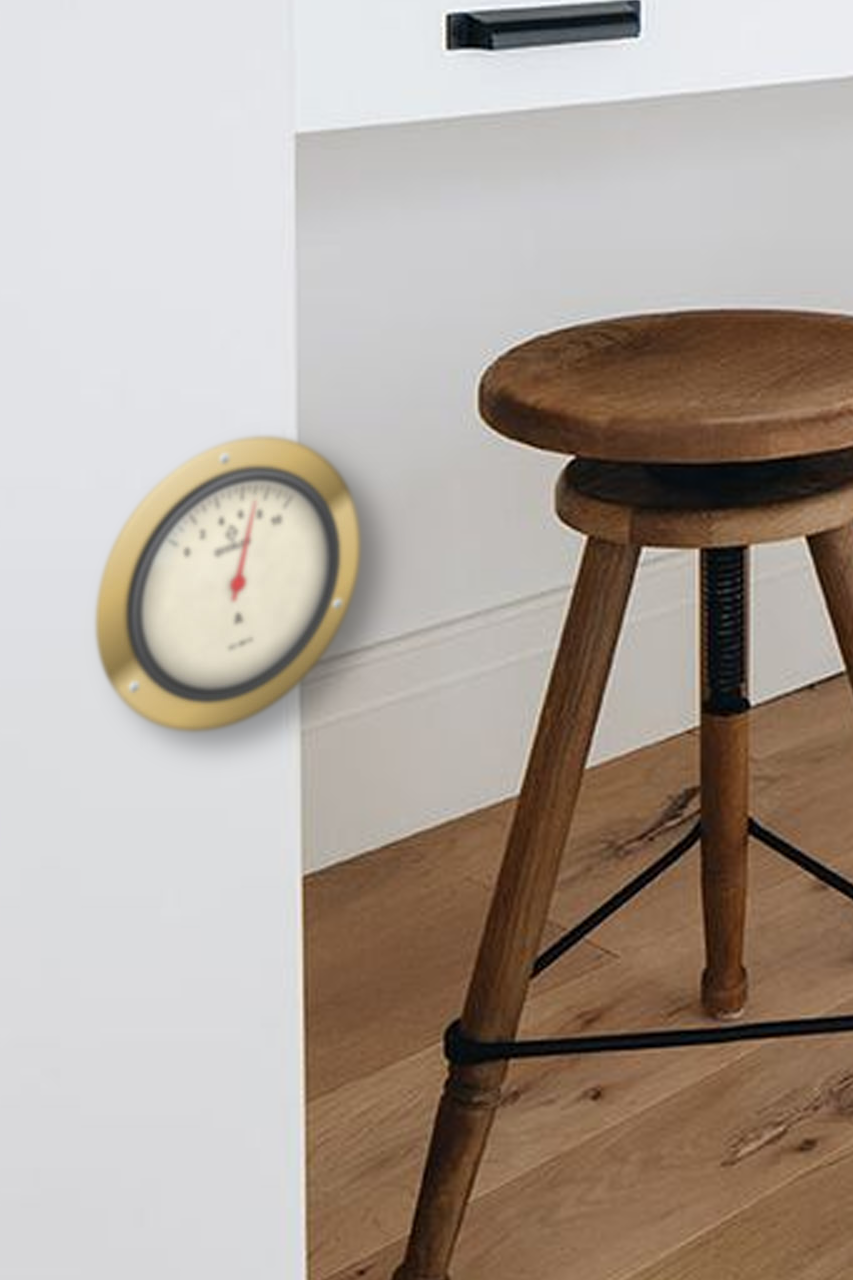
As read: 7; A
